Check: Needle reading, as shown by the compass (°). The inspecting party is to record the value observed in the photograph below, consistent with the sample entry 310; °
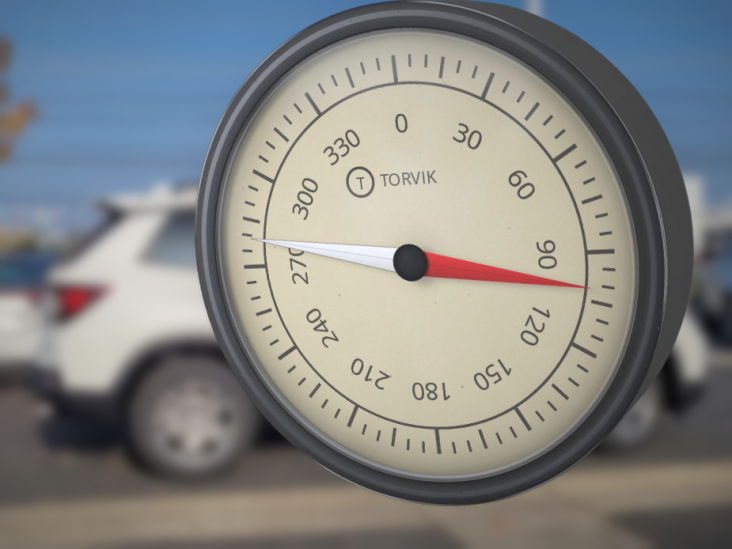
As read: 100; °
